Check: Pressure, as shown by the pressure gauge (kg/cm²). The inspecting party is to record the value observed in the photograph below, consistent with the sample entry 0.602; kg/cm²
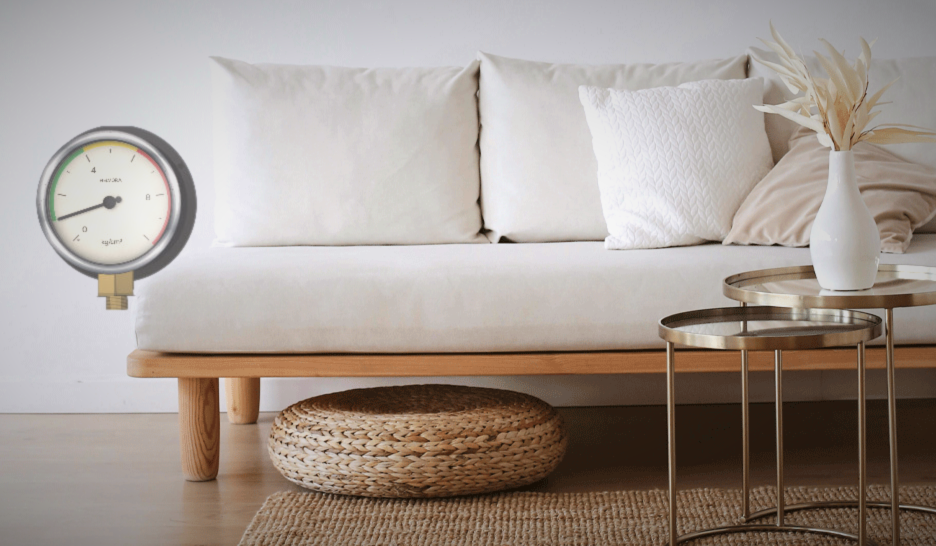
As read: 1; kg/cm²
